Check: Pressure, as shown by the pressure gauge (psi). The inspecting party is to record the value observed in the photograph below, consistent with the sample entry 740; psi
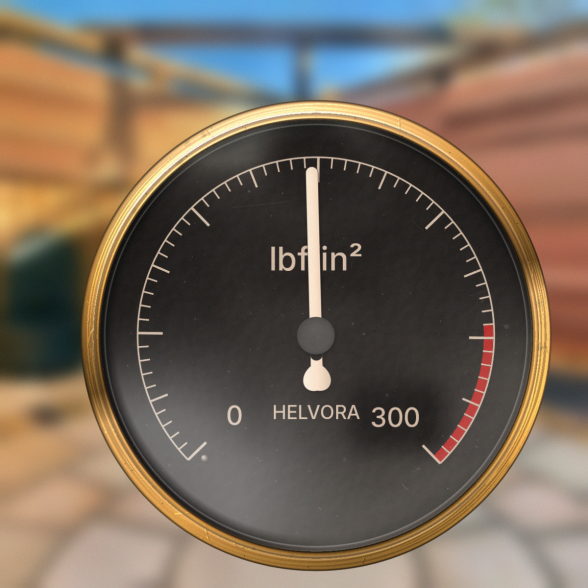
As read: 147.5; psi
